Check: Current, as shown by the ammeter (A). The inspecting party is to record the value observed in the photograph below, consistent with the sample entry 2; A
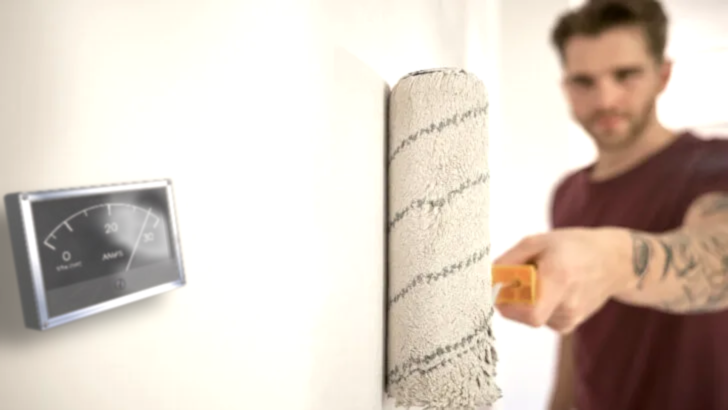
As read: 27.5; A
